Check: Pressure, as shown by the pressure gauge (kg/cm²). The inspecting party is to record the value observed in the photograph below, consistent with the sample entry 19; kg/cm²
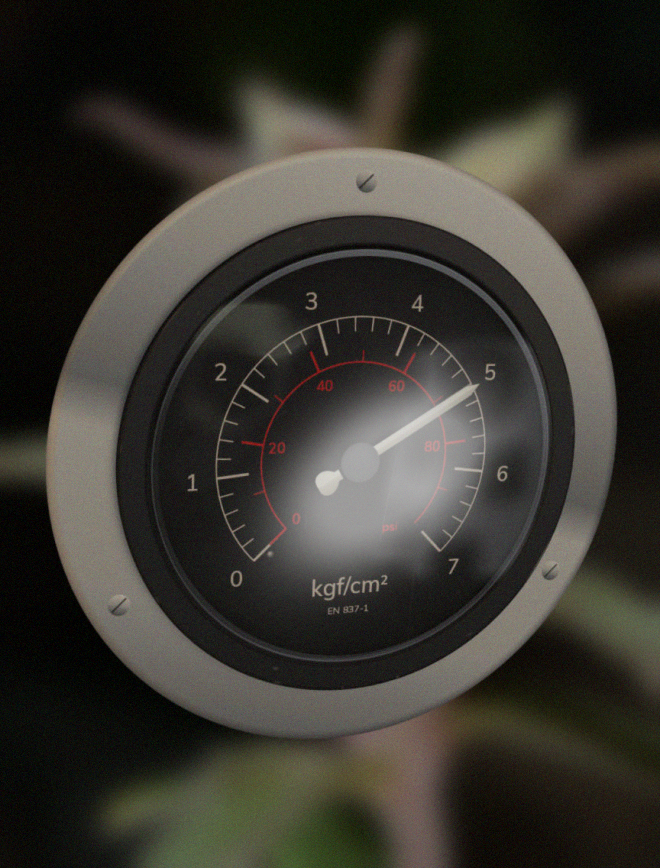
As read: 5; kg/cm²
